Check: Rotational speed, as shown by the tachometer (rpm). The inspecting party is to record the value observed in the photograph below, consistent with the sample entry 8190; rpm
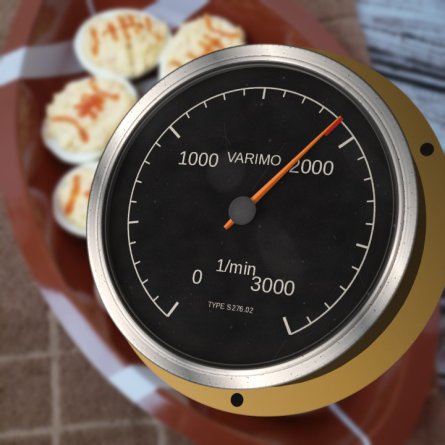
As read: 1900; rpm
